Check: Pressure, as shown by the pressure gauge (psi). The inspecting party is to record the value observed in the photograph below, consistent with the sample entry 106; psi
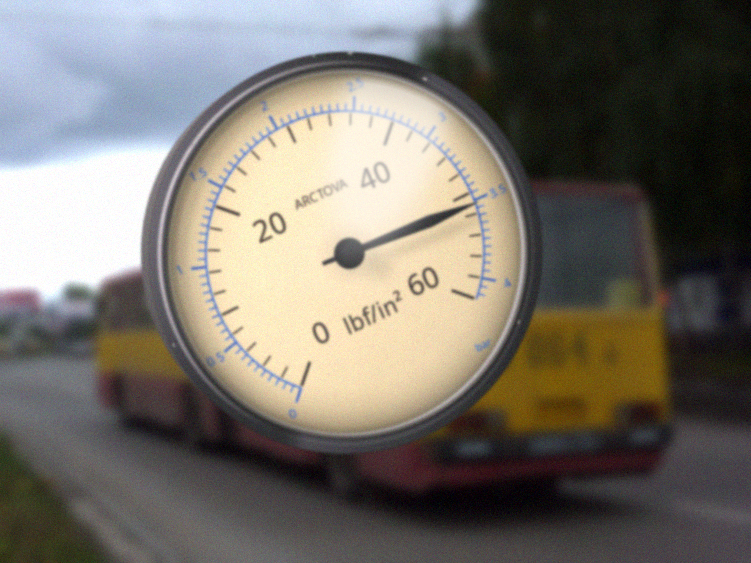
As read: 51; psi
